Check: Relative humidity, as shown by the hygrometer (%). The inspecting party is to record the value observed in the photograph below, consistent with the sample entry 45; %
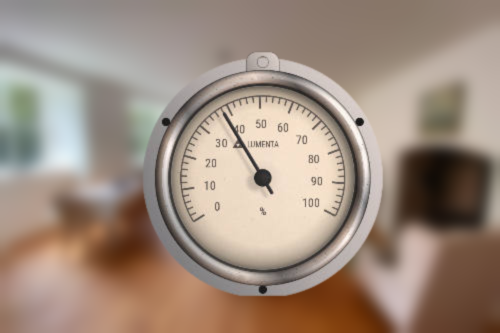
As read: 38; %
